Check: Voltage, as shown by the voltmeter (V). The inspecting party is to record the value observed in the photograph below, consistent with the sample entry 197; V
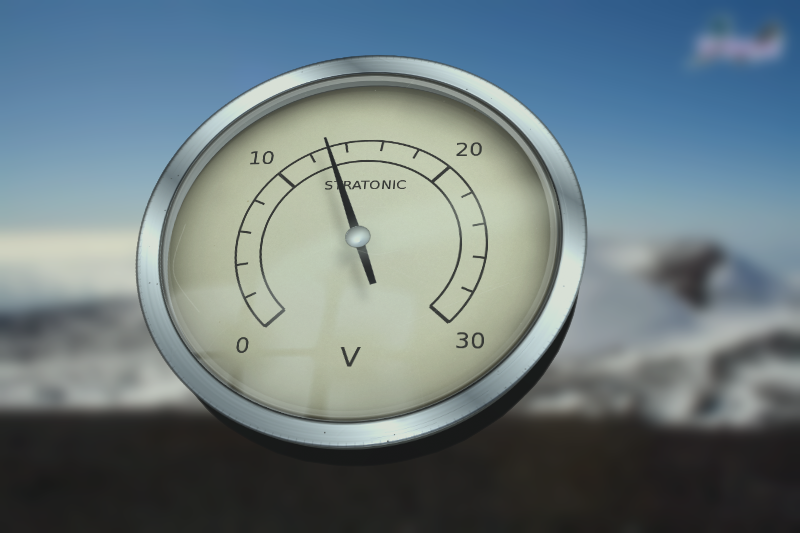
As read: 13; V
